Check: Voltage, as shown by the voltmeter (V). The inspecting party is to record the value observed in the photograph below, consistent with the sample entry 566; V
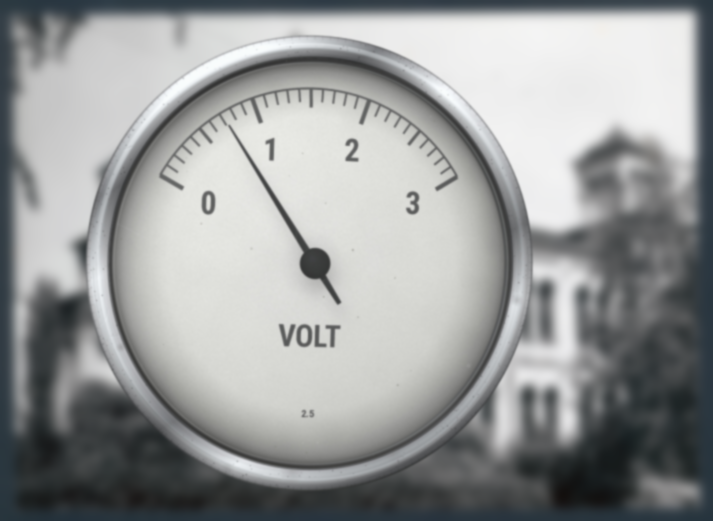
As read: 0.7; V
